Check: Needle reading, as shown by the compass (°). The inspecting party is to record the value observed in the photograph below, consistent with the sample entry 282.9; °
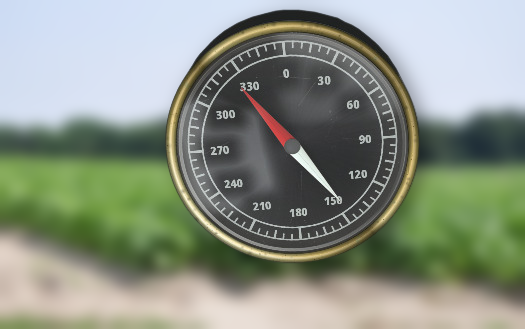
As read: 325; °
